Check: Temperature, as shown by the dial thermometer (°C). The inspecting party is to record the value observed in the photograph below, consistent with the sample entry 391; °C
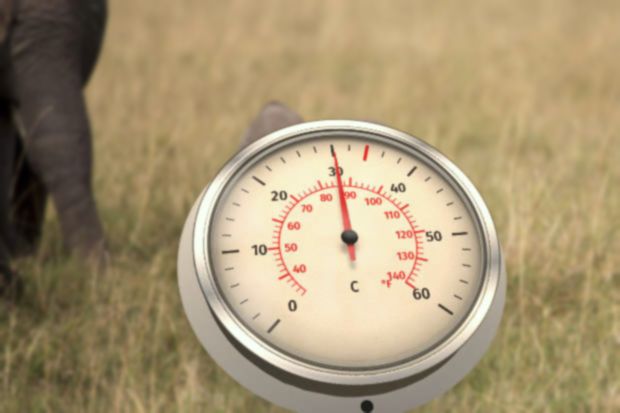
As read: 30; °C
